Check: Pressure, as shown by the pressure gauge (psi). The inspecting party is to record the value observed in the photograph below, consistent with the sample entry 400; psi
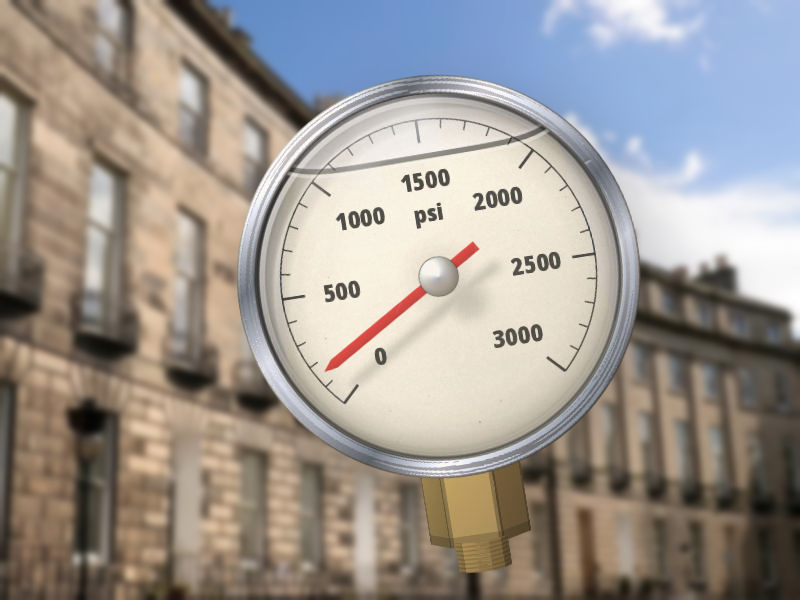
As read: 150; psi
